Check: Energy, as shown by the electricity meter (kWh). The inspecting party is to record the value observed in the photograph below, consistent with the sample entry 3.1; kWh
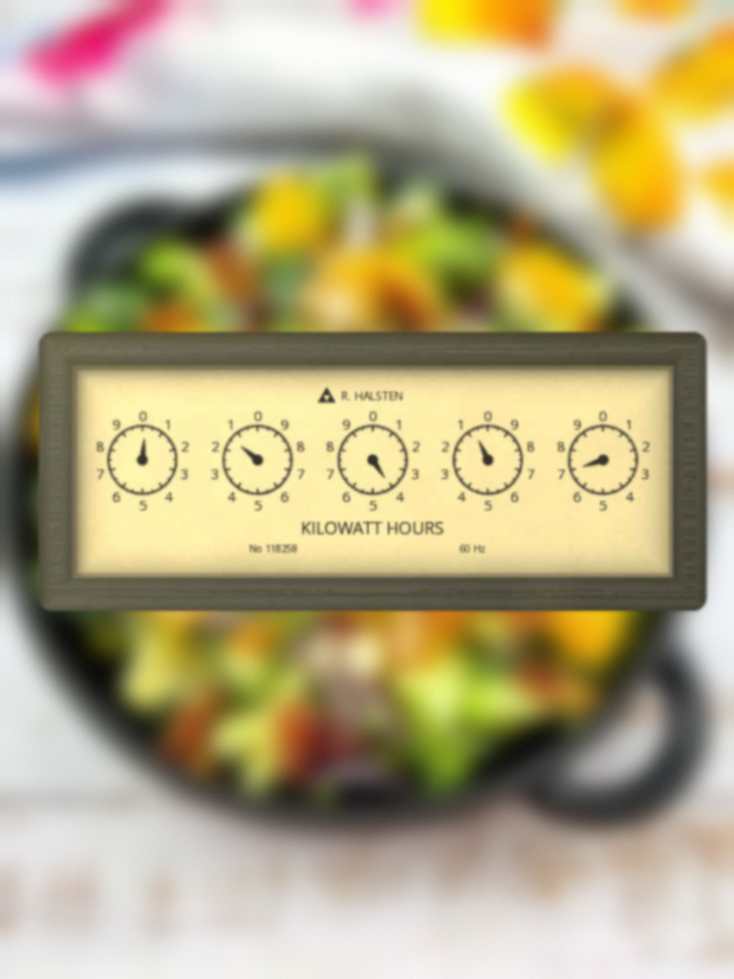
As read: 1407; kWh
